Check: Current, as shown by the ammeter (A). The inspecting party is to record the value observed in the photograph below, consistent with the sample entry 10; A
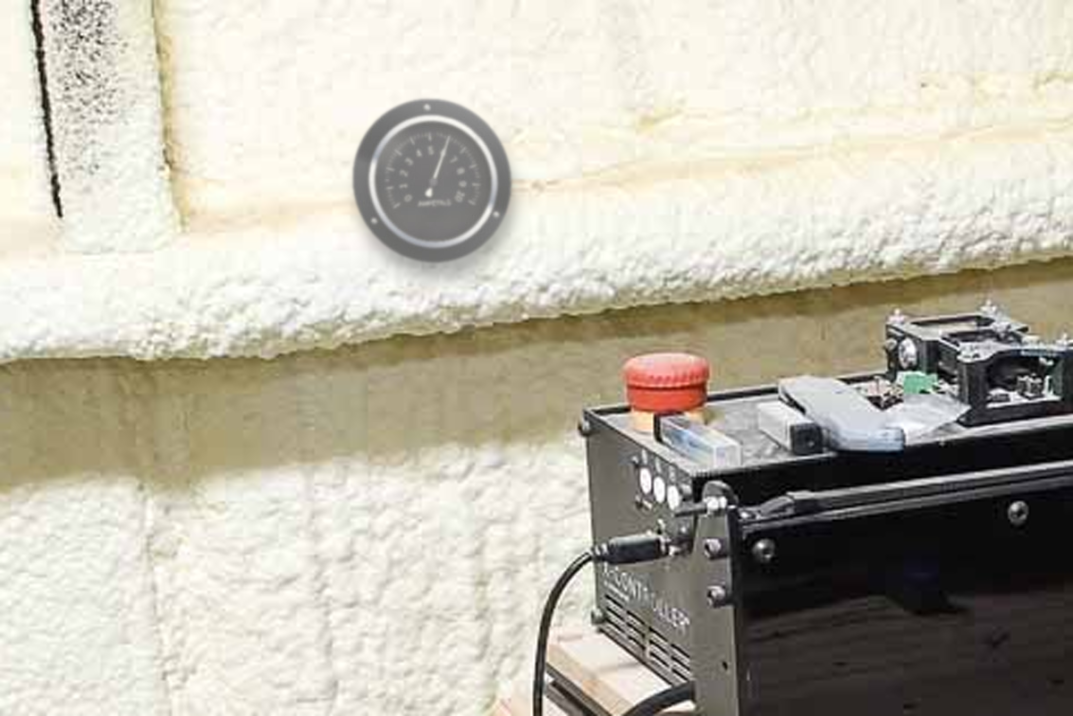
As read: 6; A
